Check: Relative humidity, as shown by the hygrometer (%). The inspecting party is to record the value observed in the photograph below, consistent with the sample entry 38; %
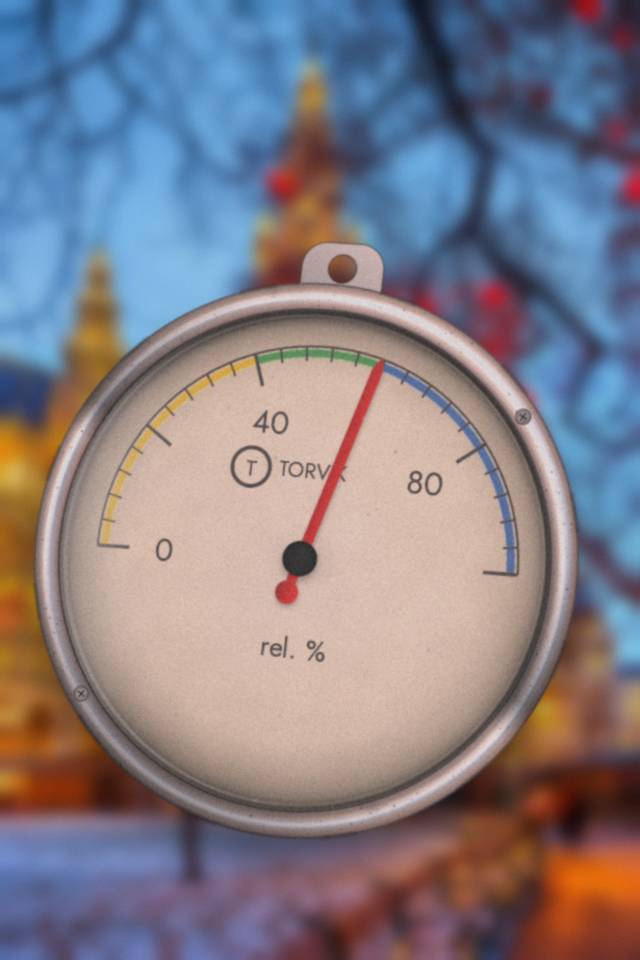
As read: 60; %
